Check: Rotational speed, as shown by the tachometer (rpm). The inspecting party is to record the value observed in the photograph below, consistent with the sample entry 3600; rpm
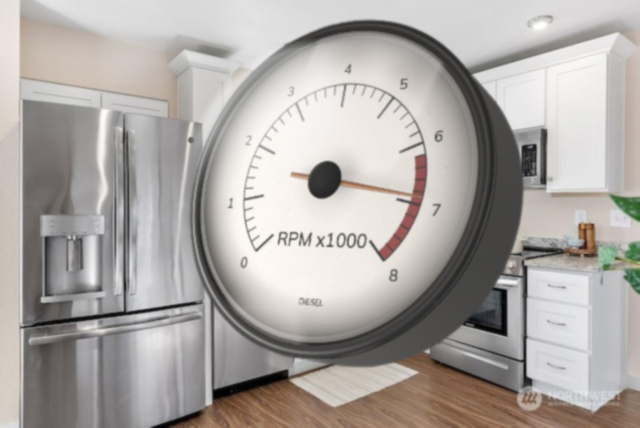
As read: 6900; rpm
